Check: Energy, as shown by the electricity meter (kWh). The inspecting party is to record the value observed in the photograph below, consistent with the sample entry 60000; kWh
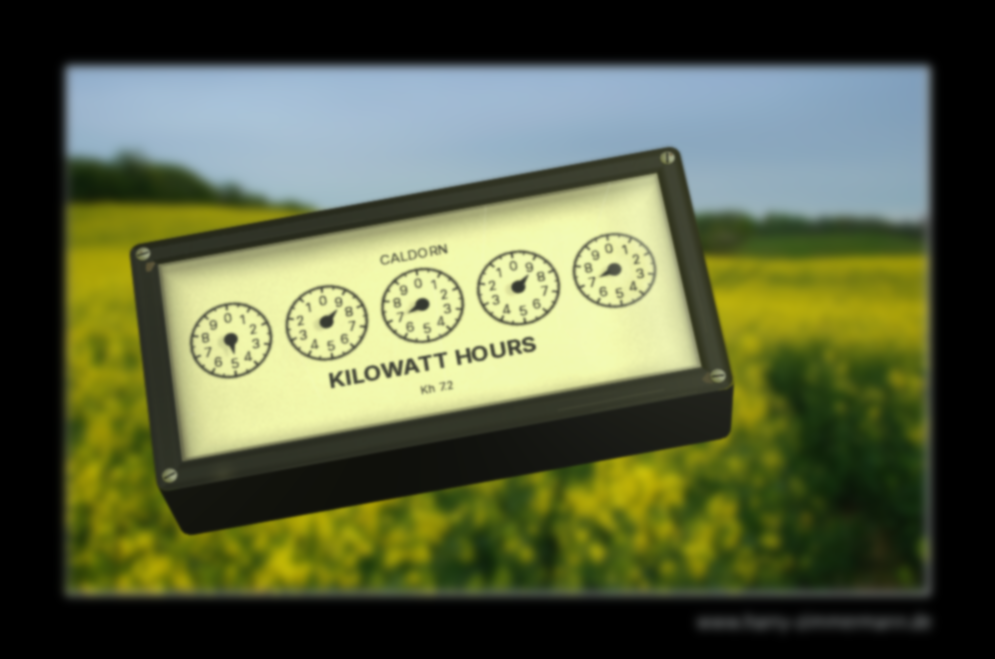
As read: 48687; kWh
